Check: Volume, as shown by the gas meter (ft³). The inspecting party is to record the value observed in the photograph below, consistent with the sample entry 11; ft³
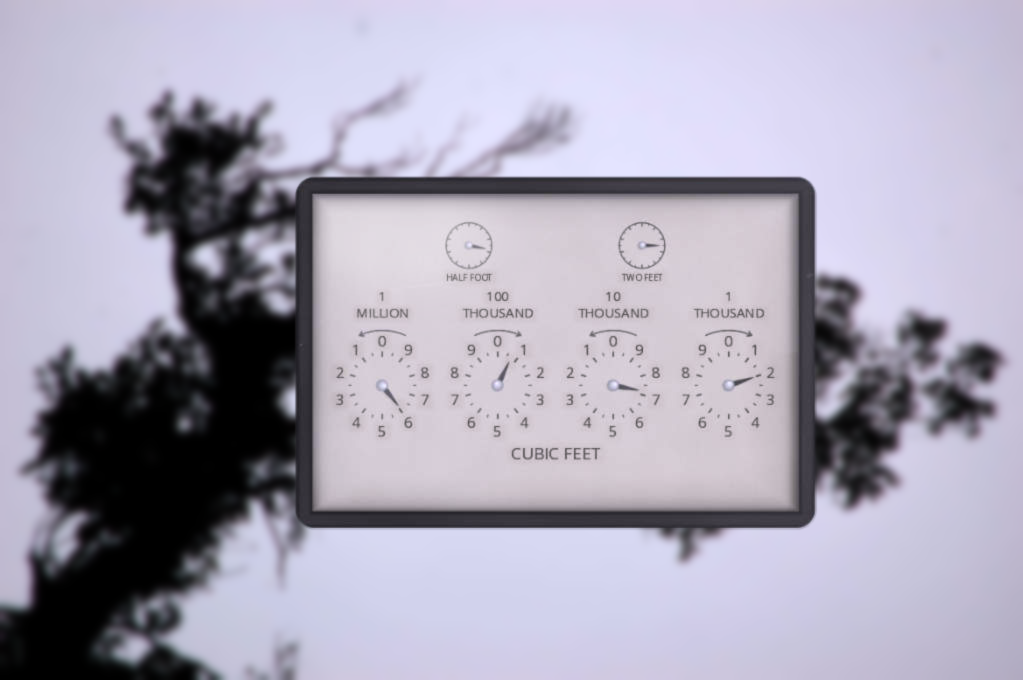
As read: 607200; ft³
